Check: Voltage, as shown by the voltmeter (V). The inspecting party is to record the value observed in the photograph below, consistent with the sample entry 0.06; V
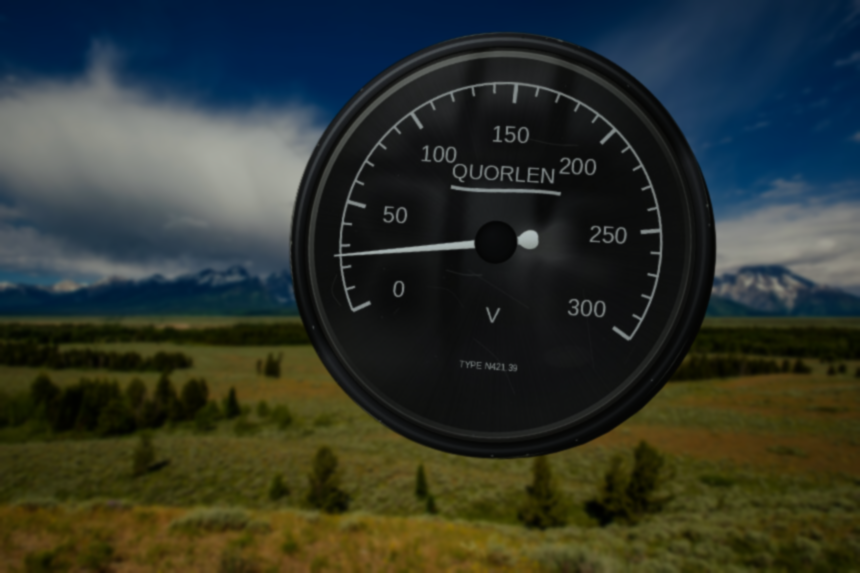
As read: 25; V
